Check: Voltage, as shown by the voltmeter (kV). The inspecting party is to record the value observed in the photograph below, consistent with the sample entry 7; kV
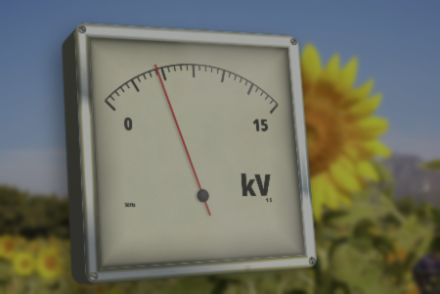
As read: 4.5; kV
